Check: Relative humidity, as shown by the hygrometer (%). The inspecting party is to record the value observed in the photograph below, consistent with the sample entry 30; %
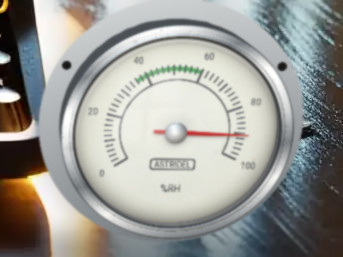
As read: 90; %
